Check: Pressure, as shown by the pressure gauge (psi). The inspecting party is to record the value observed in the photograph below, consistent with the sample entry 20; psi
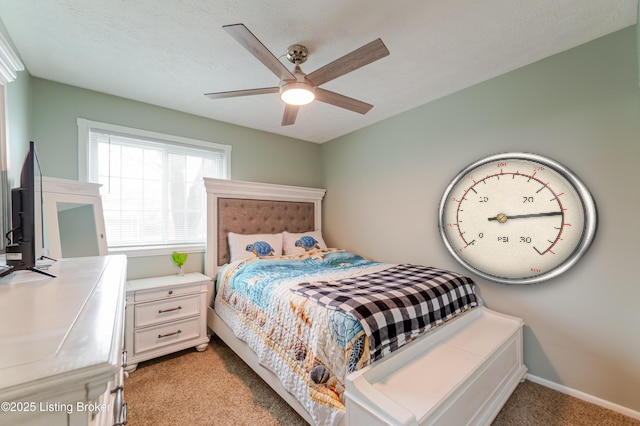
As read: 24; psi
